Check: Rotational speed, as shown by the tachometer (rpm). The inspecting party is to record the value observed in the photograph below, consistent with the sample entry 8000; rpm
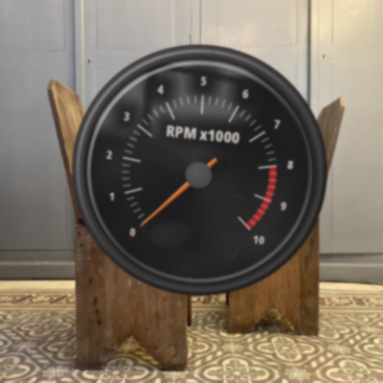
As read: 0; rpm
